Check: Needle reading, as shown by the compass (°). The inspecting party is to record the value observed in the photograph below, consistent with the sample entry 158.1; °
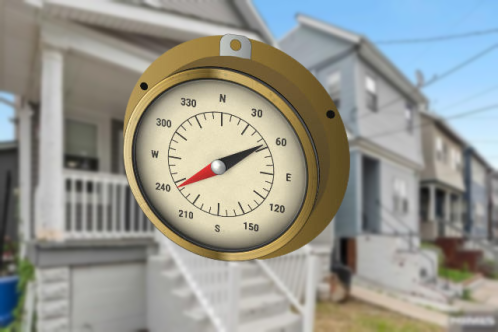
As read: 235; °
